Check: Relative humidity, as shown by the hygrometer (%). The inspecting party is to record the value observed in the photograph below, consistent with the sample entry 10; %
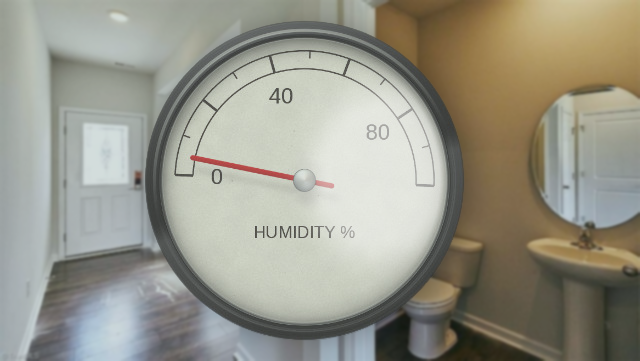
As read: 5; %
